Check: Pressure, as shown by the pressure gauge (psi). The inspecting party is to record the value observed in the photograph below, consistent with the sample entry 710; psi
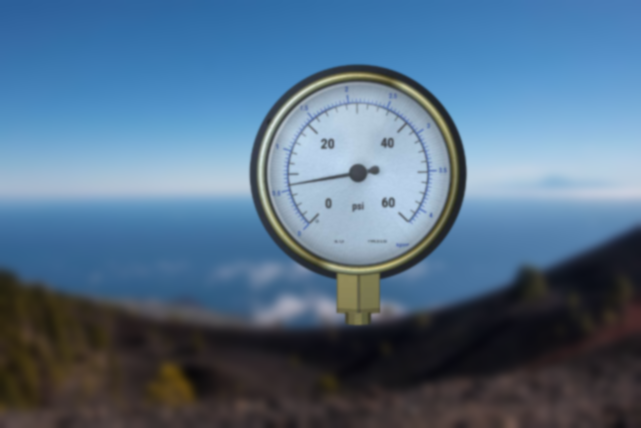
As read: 8; psi
